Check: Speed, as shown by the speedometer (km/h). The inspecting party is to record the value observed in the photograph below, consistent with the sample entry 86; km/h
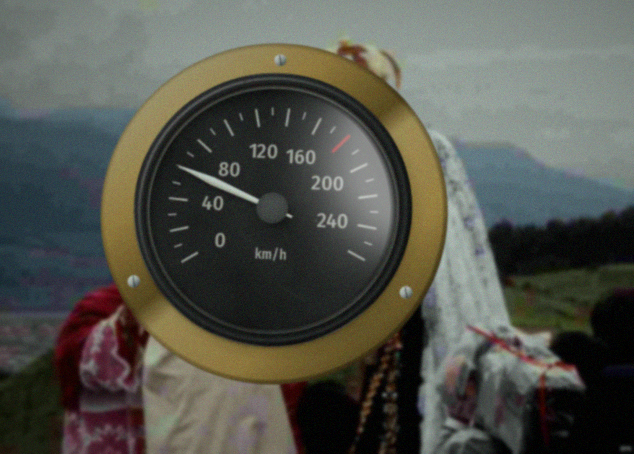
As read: 60; km/h
